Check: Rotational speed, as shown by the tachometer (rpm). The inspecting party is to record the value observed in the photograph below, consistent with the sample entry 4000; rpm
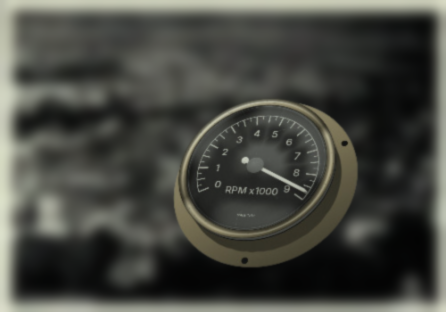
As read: 8750; rpm
